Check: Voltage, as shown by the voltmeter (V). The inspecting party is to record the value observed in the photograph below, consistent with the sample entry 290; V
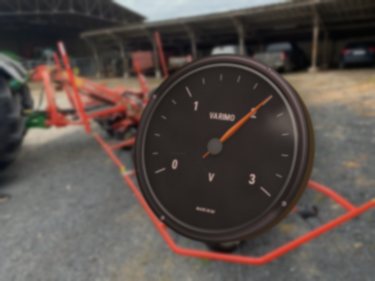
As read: 2; V
